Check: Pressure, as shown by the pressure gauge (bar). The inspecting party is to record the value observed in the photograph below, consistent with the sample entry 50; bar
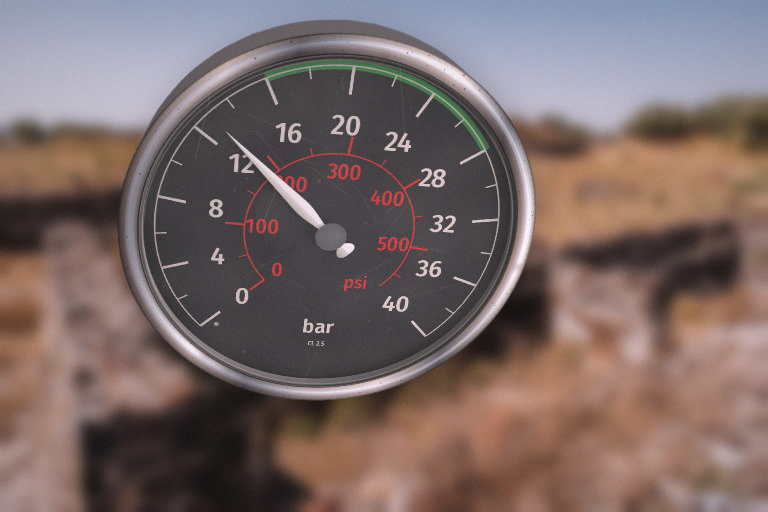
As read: 13; bar
